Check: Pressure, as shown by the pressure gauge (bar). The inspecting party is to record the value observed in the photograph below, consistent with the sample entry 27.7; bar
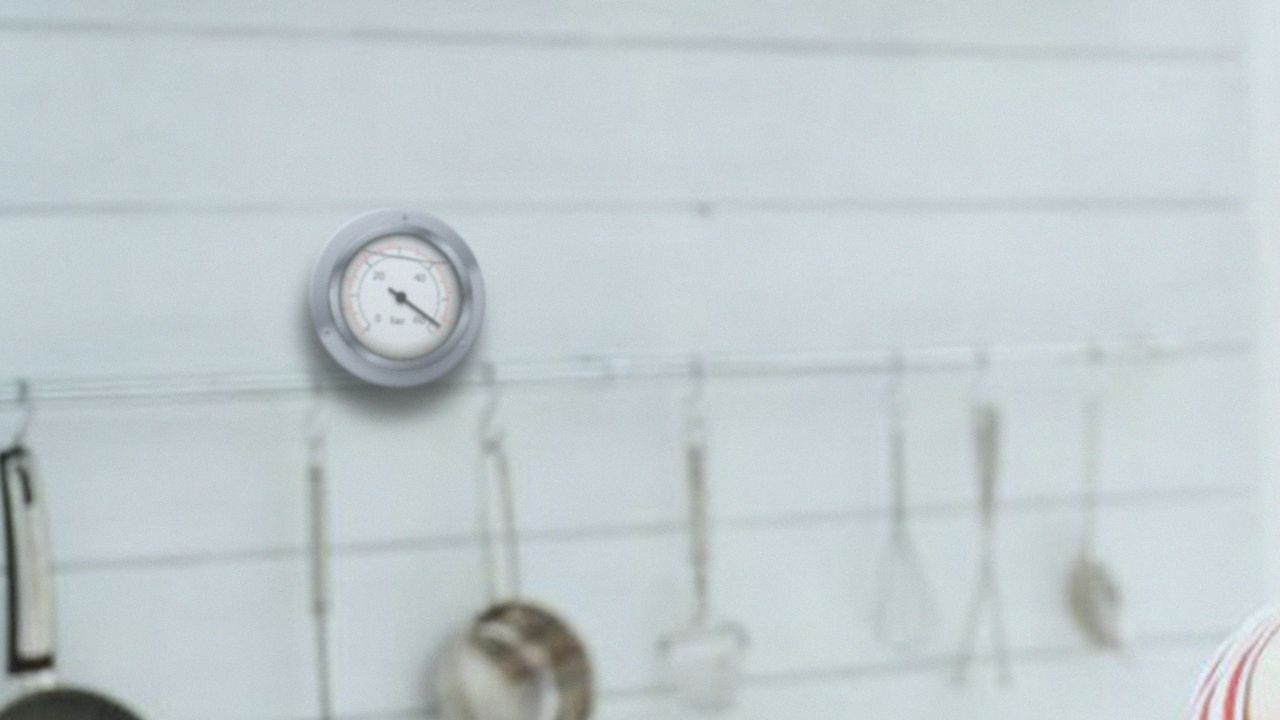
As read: 57.5; bar
